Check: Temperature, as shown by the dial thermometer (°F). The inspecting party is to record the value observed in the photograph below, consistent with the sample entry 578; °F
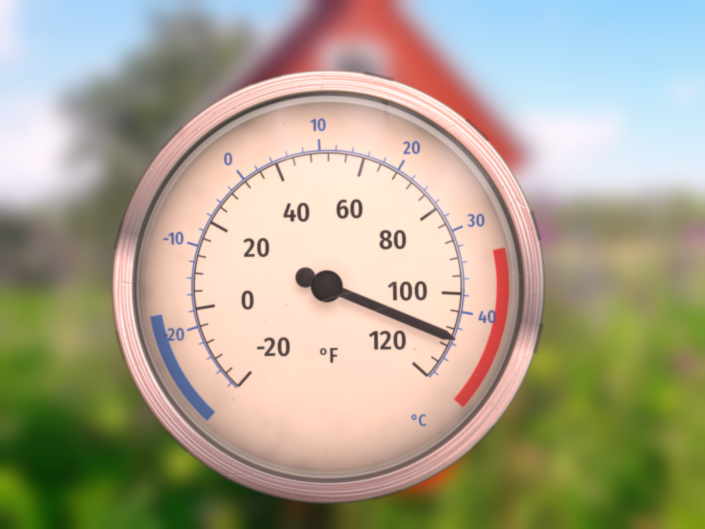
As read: 110; °F
